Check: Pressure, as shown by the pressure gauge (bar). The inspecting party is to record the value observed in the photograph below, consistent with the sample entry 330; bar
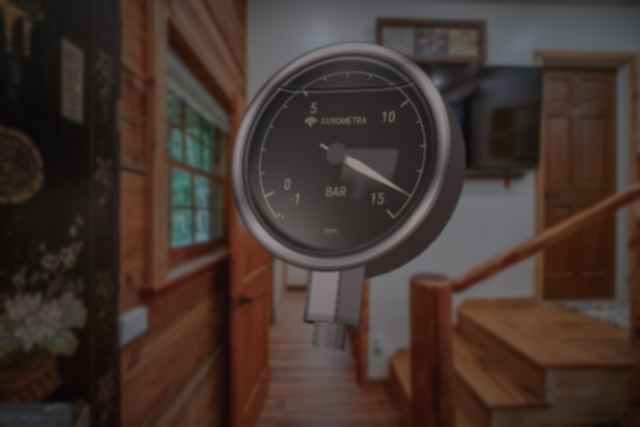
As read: 14; bar
